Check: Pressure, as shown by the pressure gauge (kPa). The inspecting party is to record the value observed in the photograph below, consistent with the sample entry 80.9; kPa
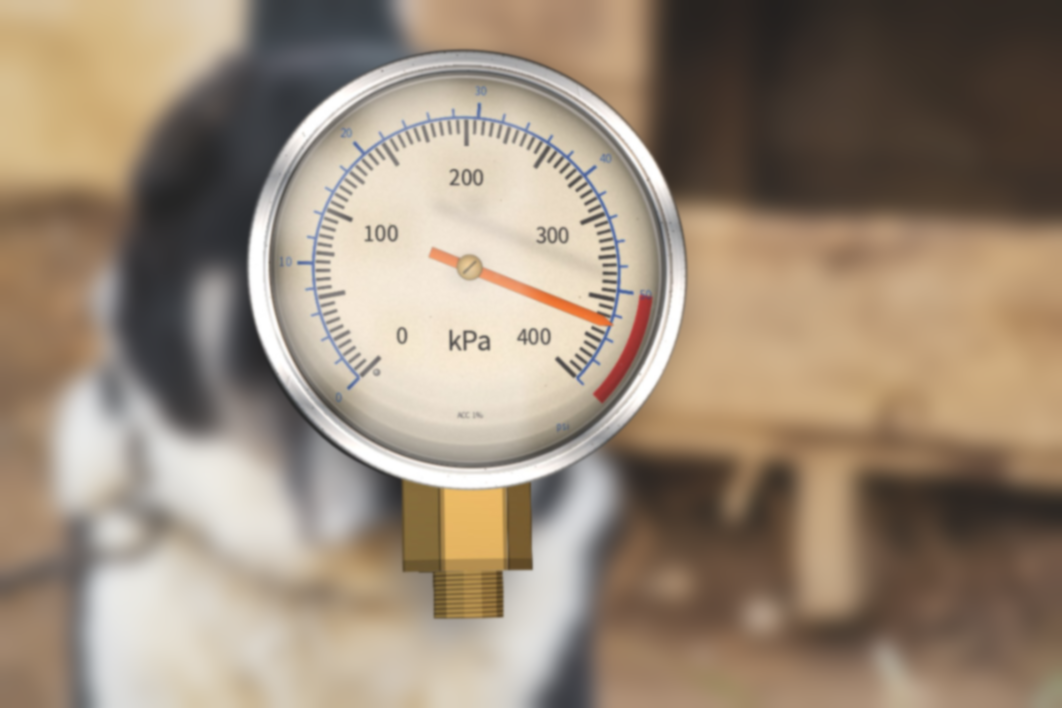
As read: 365; kPa
